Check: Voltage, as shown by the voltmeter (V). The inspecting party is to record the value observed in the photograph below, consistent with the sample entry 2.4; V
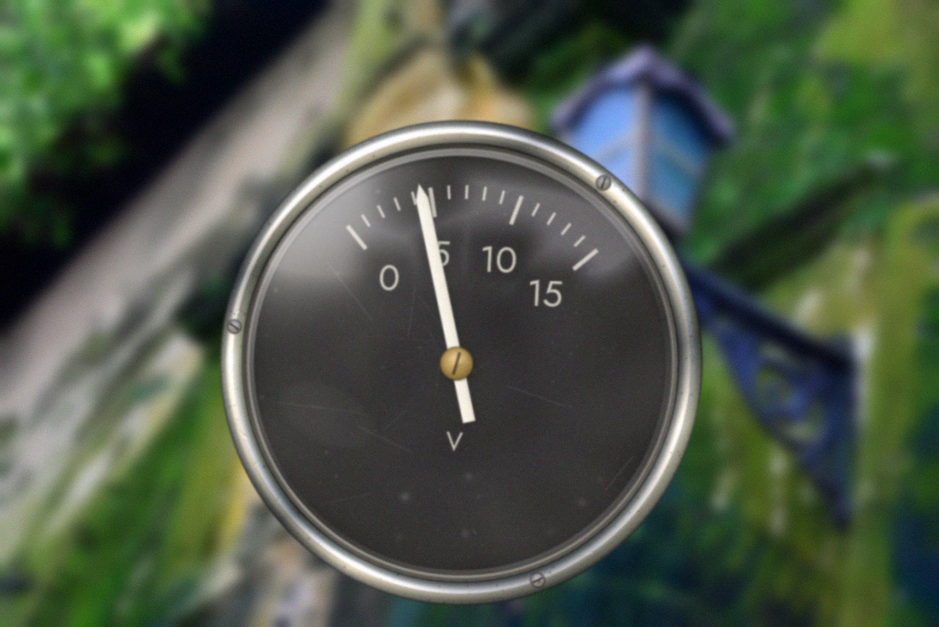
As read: 4.5; V
